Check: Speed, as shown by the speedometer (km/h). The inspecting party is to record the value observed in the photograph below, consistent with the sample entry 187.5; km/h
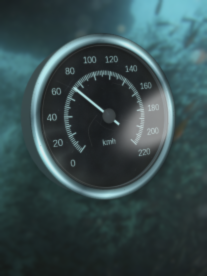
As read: 70; km/h
